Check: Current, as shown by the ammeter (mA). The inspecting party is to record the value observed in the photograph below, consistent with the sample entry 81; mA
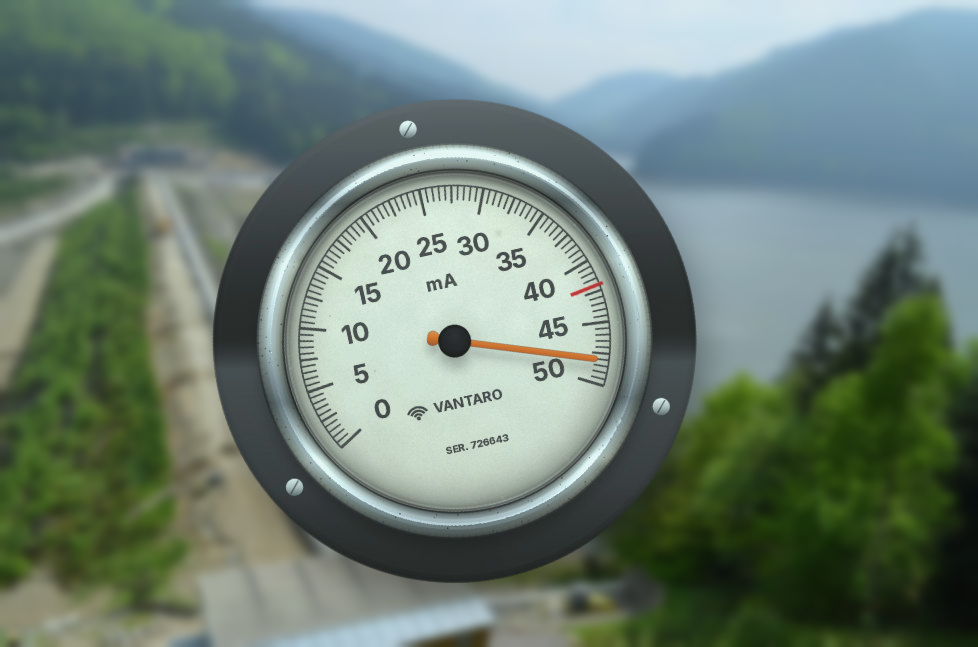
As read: 48; mA
